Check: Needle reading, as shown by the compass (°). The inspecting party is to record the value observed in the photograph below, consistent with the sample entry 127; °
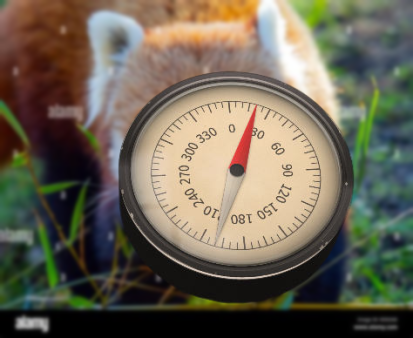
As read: 20; °
